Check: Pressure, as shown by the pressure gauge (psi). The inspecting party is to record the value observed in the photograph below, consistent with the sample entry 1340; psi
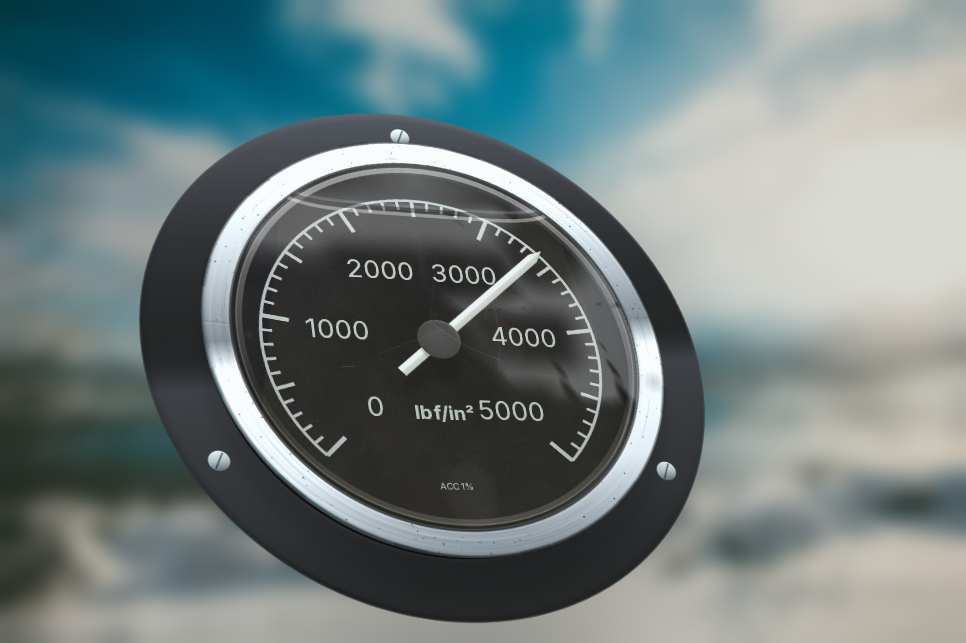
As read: 3400; psi
